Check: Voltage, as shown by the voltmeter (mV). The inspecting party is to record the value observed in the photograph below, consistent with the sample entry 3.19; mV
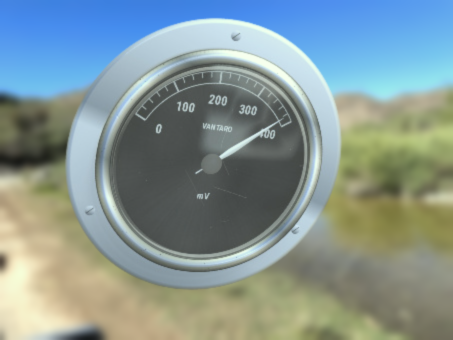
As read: 380; mV
